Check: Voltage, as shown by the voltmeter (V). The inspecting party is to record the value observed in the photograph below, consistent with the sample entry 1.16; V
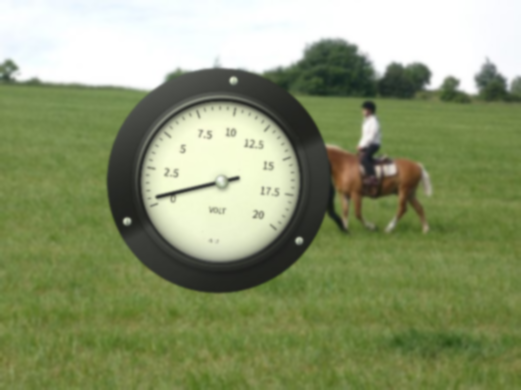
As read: 0.5; V
